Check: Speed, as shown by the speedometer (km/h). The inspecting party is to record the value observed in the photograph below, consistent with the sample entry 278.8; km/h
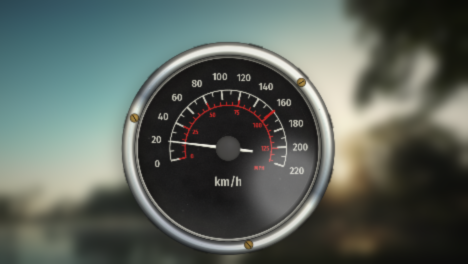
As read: 20; km/h
